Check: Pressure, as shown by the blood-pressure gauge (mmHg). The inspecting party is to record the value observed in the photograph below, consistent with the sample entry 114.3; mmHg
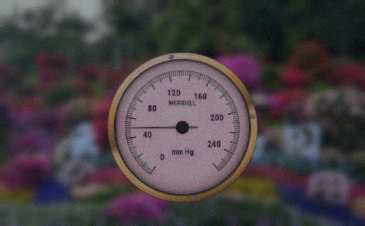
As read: 50; mmHg
